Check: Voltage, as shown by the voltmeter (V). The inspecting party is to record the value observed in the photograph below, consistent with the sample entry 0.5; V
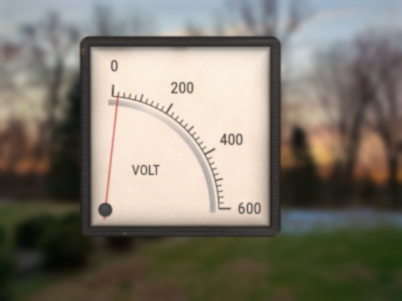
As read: 20; V
